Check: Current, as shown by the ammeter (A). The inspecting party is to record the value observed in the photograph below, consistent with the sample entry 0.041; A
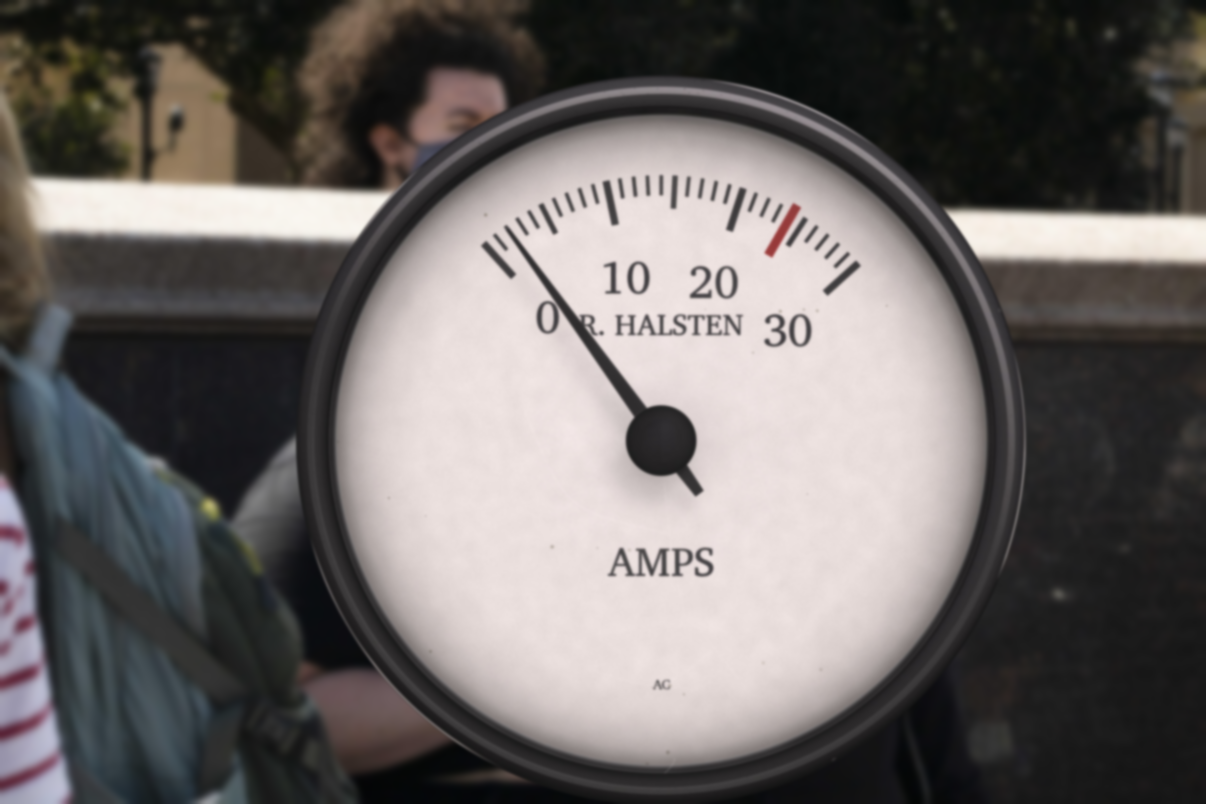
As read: 2; A
